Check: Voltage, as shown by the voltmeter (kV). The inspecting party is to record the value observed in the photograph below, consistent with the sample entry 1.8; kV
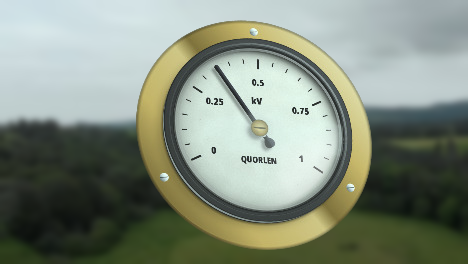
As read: 0.35; kV
